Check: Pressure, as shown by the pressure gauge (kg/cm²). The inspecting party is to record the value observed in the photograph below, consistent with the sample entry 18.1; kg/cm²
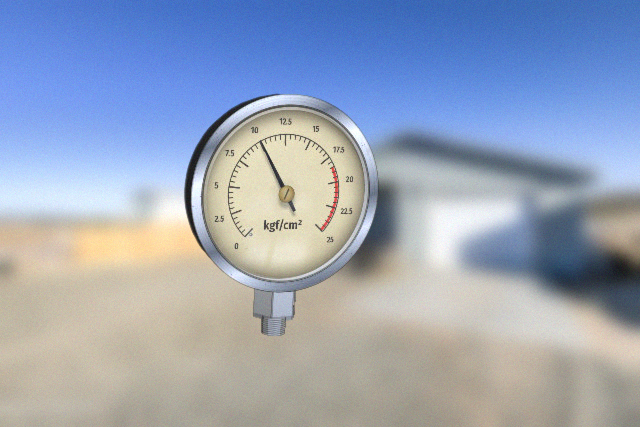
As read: 10; kg/cm²
